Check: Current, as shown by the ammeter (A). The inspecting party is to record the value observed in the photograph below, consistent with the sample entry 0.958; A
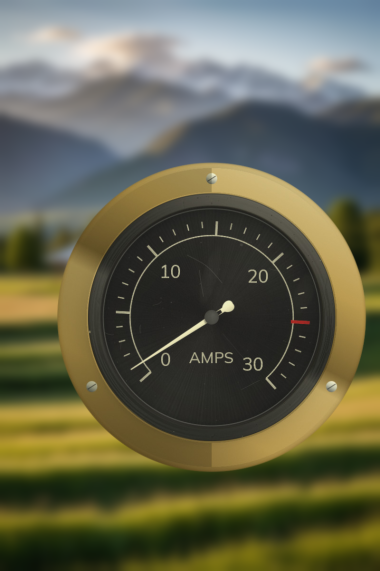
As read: 1; A
